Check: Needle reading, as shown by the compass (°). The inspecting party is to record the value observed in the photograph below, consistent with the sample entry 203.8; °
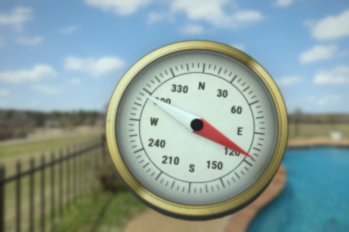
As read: 115; °
